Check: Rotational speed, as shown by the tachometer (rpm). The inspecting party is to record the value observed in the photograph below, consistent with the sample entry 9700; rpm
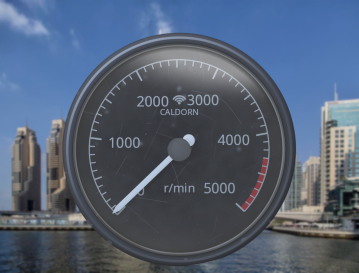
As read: 50; rpm
